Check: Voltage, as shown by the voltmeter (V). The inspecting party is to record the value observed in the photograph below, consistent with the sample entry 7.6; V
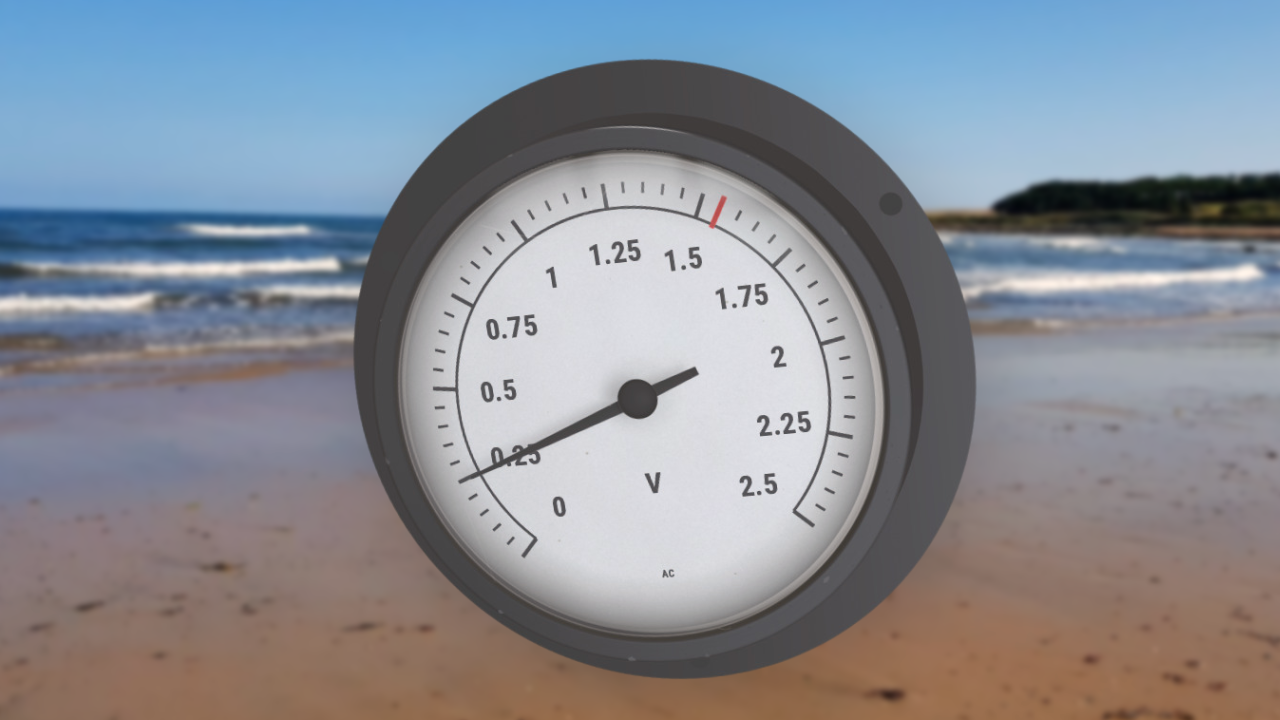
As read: 0.25; V
